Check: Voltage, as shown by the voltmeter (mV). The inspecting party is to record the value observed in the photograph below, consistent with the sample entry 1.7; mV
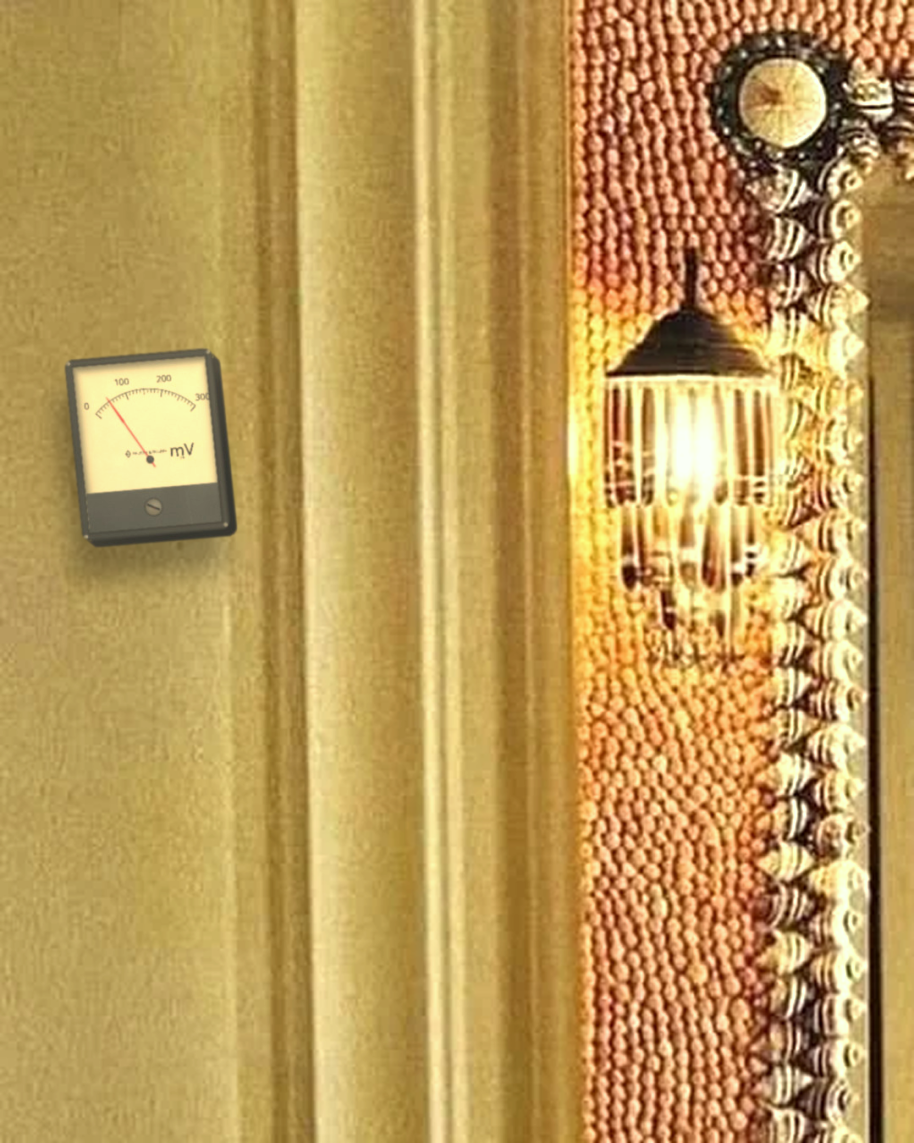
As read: 50; mV
